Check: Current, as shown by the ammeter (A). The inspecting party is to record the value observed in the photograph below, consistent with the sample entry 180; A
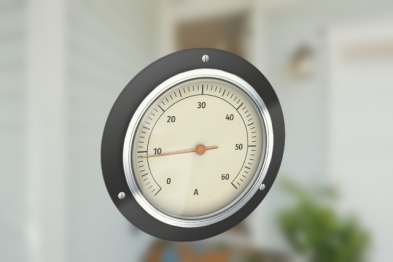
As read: 9; A
